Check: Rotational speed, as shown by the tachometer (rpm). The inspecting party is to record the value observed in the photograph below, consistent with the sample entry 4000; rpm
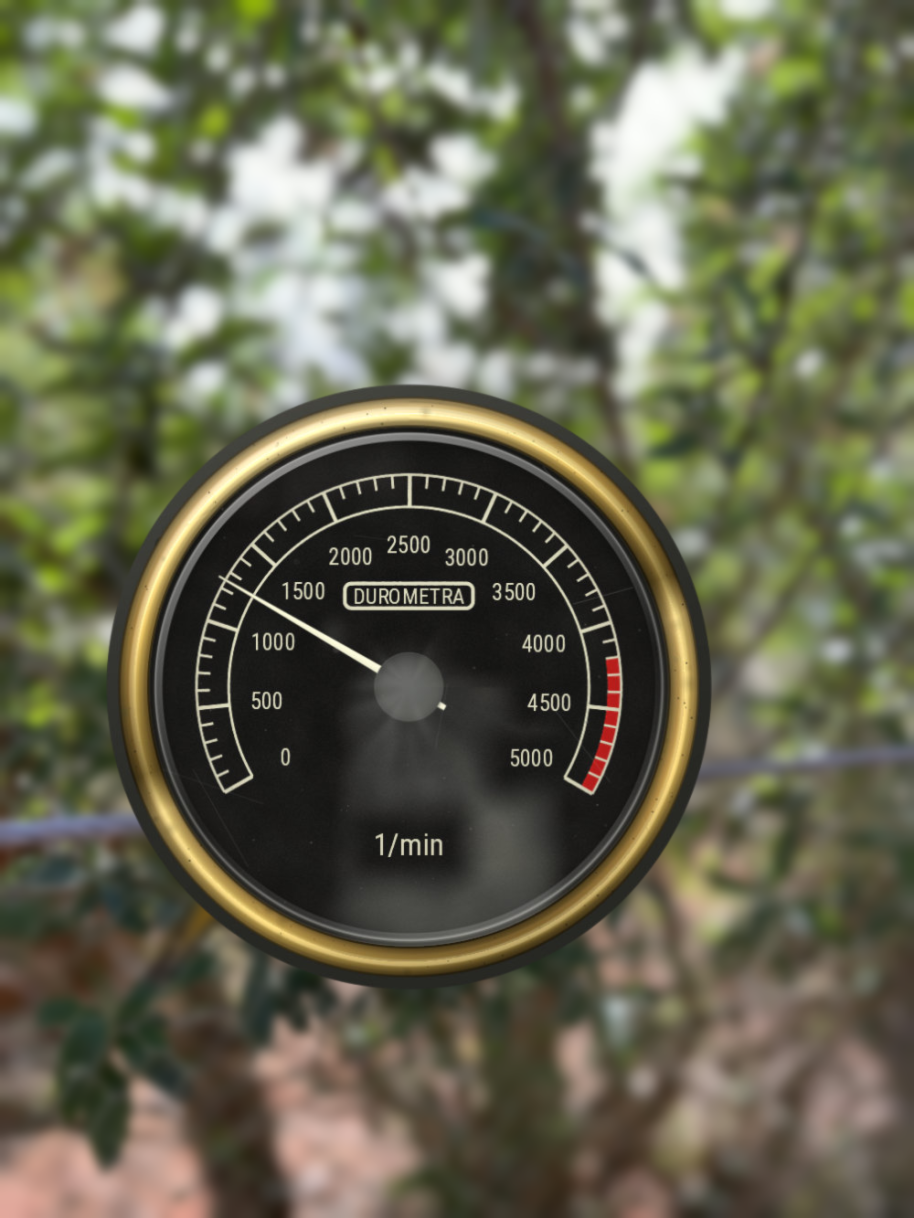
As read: 1250; rpm
